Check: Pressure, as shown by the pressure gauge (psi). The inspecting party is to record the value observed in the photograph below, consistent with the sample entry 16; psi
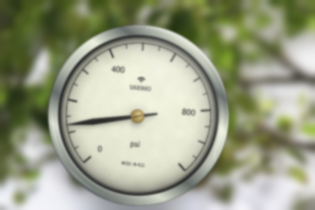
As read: 125; psi
